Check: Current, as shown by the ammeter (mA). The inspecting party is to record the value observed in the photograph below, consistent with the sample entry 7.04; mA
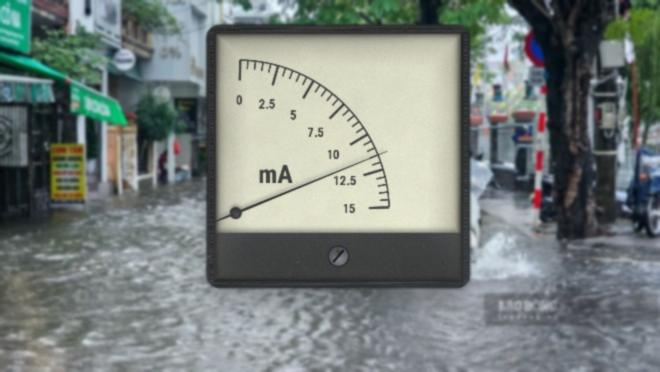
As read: 11.5; mA
